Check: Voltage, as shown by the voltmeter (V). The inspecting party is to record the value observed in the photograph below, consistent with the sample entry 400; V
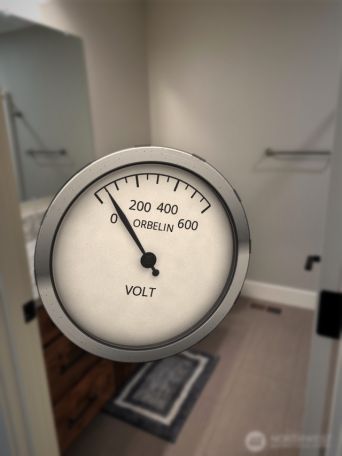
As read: 50; V
